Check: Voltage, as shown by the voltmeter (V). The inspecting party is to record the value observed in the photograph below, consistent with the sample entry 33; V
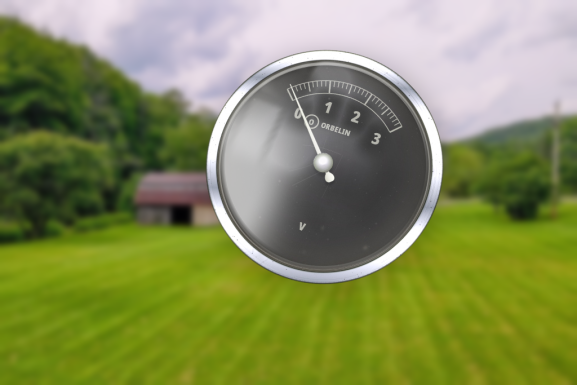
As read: 0.1; V
